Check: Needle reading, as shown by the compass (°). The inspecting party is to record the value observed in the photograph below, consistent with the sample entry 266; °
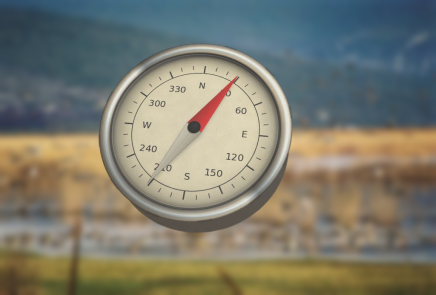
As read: 30; °
